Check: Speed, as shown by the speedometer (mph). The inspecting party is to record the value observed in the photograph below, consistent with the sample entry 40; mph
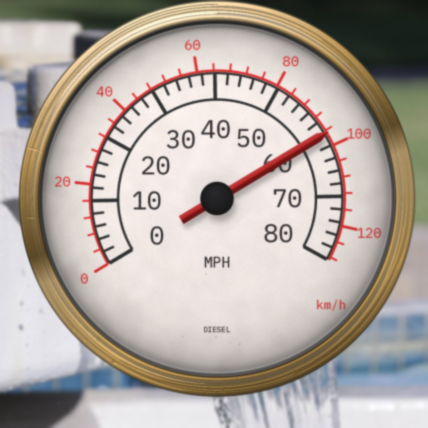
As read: 60; mph
